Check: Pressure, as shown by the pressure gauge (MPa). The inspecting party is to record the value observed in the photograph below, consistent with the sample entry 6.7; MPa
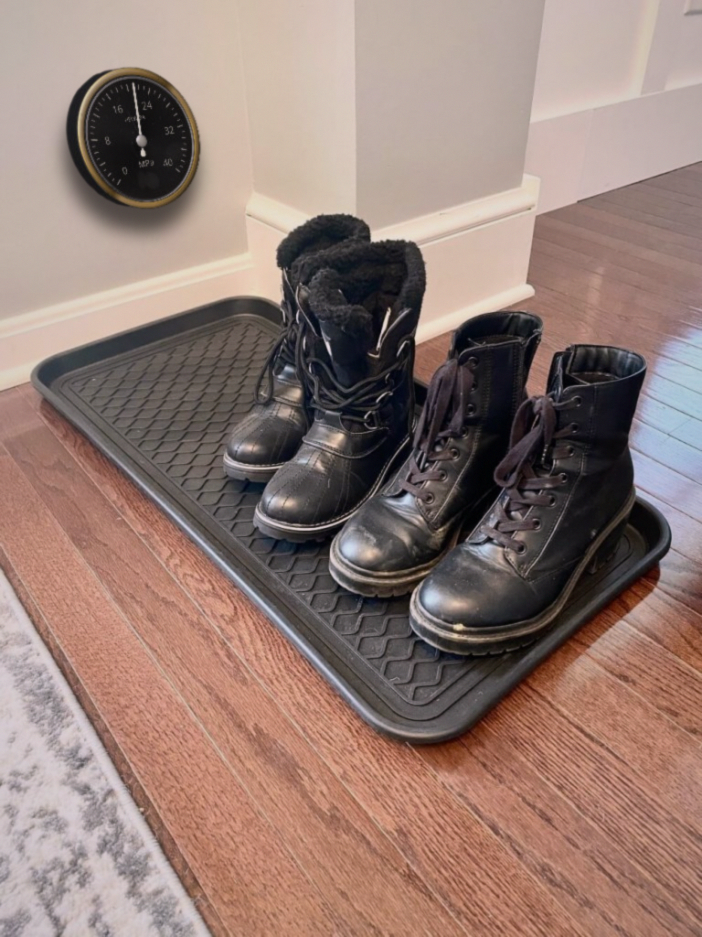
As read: 21; MPa
